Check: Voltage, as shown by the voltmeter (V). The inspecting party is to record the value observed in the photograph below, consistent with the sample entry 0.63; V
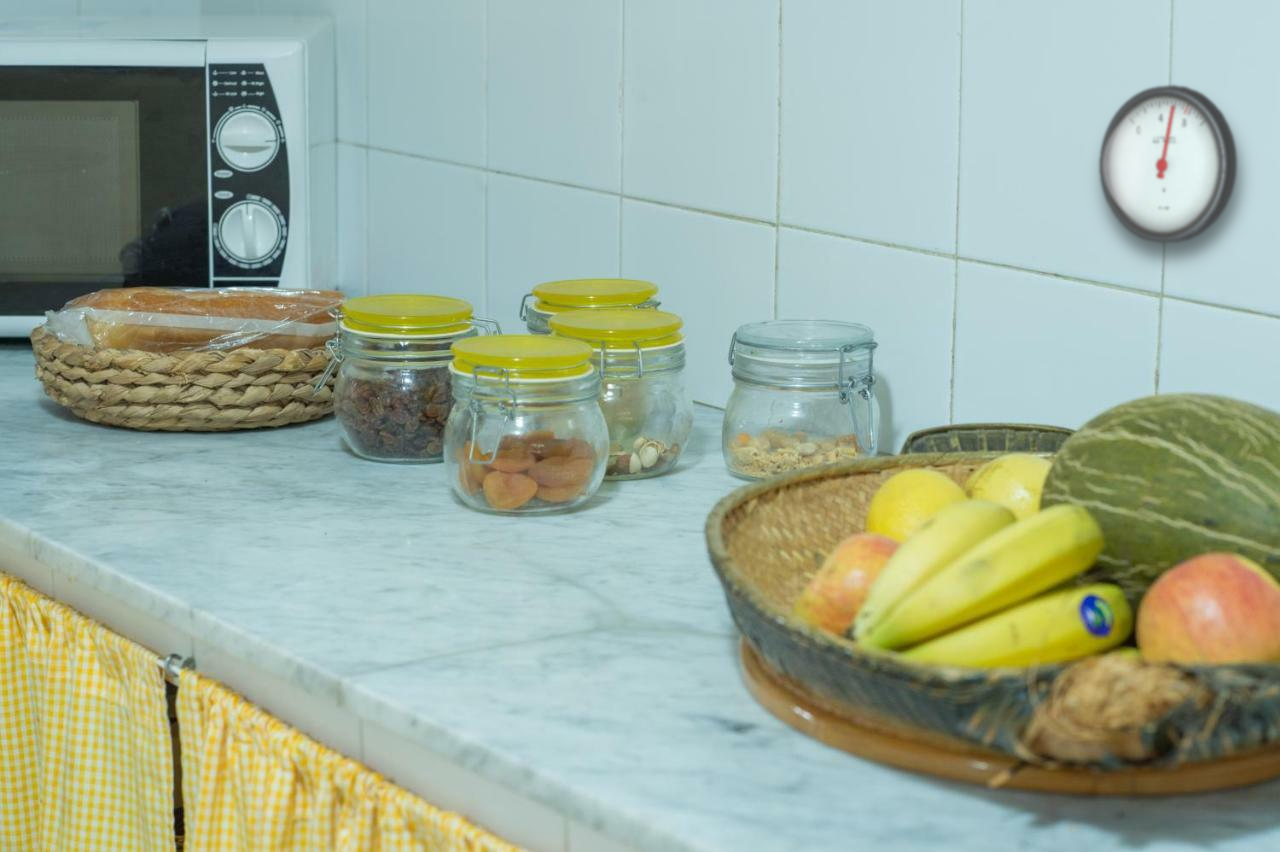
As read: 6; V
